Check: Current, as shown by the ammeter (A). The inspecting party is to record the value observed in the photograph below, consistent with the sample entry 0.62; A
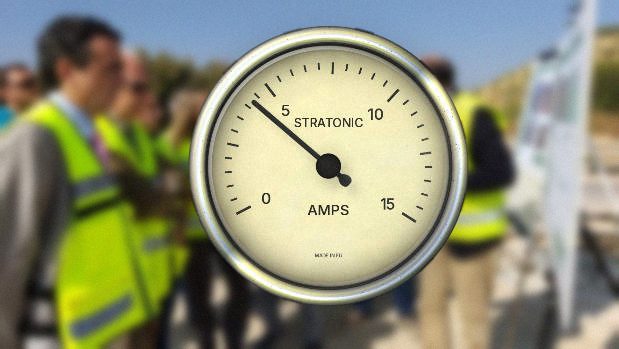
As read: 4.25; A
